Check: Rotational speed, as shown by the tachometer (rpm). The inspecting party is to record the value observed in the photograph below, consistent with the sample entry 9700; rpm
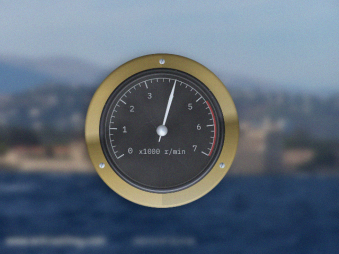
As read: 4000; rpm
